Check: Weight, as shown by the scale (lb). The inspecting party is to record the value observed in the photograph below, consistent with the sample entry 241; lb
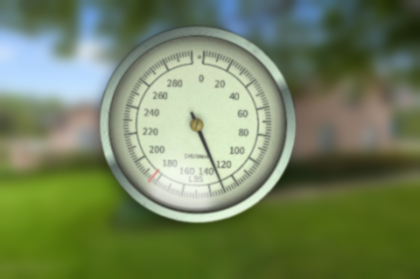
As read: 130; lb
